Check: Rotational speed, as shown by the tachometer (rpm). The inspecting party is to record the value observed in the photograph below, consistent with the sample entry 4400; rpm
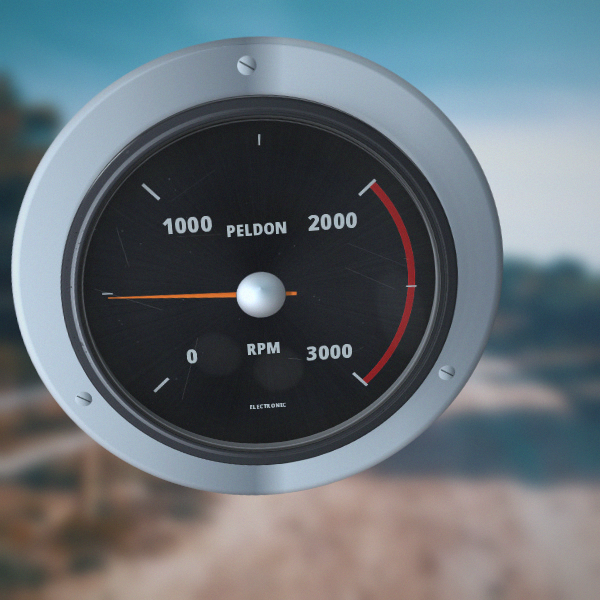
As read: 500; rpm
